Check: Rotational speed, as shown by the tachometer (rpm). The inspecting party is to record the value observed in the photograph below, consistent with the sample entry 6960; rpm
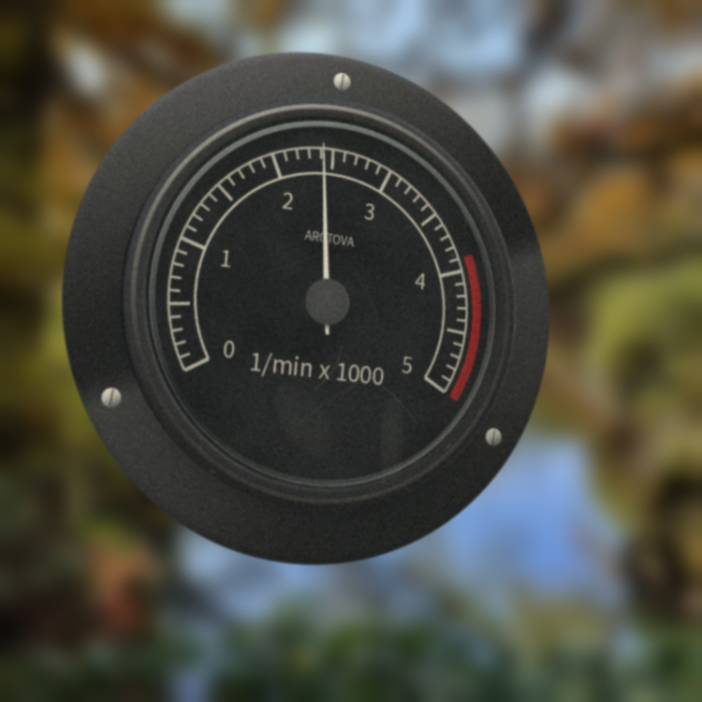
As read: 2400; rpm
